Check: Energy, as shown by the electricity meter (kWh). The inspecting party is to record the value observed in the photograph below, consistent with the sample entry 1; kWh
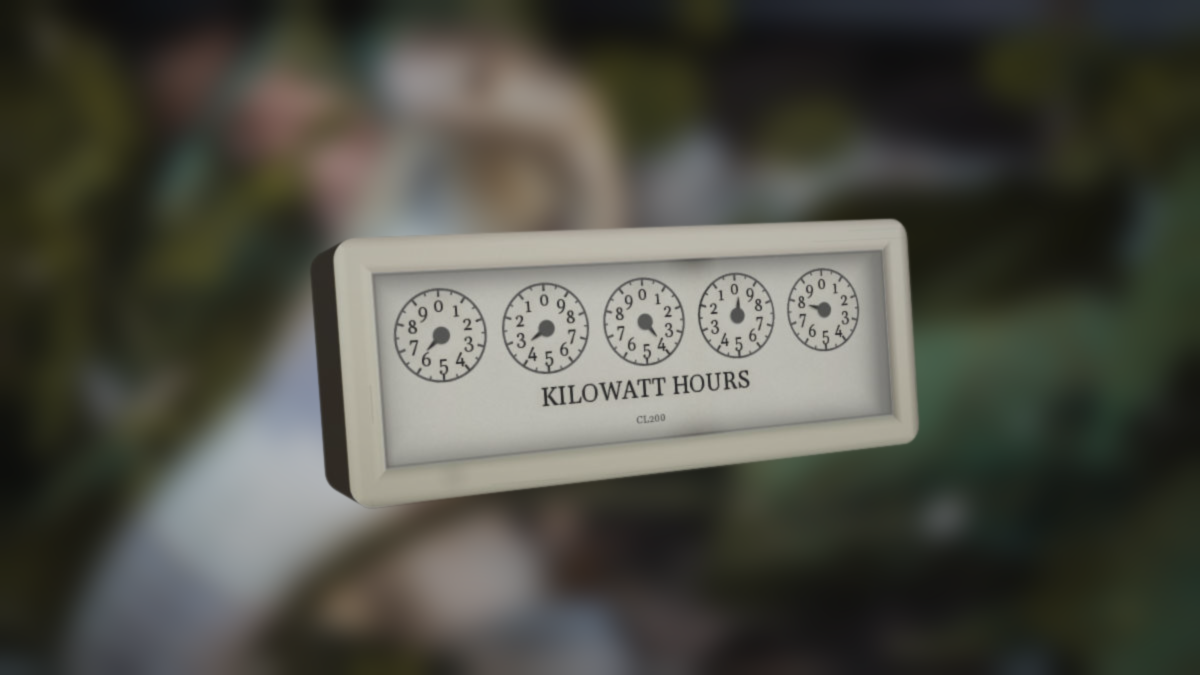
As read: 63398; kWh
